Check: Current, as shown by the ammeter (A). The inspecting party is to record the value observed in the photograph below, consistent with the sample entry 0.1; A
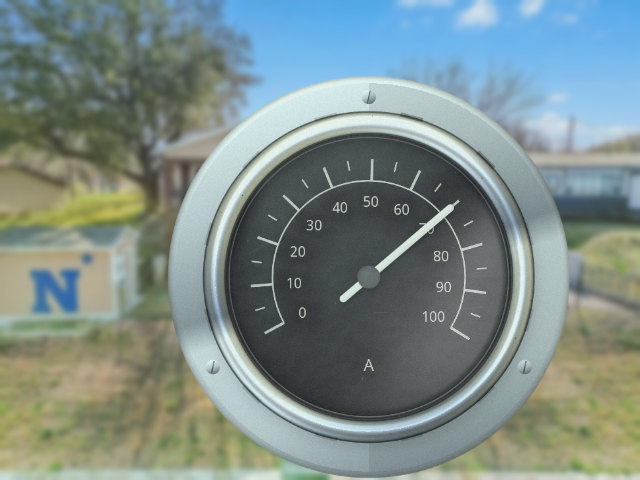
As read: 70; A
